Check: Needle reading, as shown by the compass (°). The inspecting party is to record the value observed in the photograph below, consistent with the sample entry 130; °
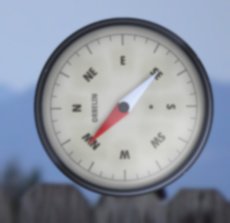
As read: 315; °
